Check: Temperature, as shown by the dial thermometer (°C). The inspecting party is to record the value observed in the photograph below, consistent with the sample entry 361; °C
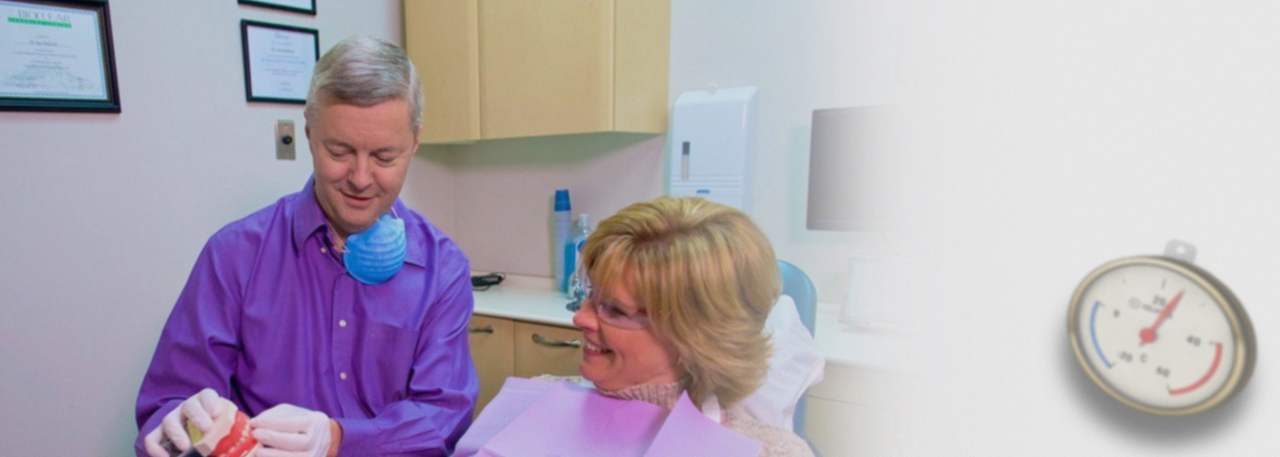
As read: 25; °C
